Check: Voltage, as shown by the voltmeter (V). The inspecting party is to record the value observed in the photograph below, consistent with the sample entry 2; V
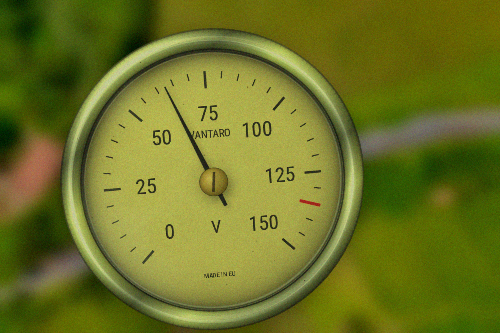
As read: 62.5; V
